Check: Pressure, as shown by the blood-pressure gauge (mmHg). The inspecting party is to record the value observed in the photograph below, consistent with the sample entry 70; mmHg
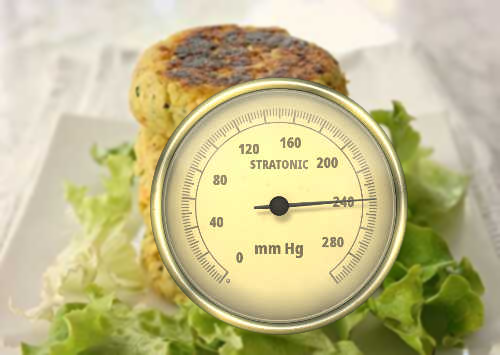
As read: 240; mmHg
